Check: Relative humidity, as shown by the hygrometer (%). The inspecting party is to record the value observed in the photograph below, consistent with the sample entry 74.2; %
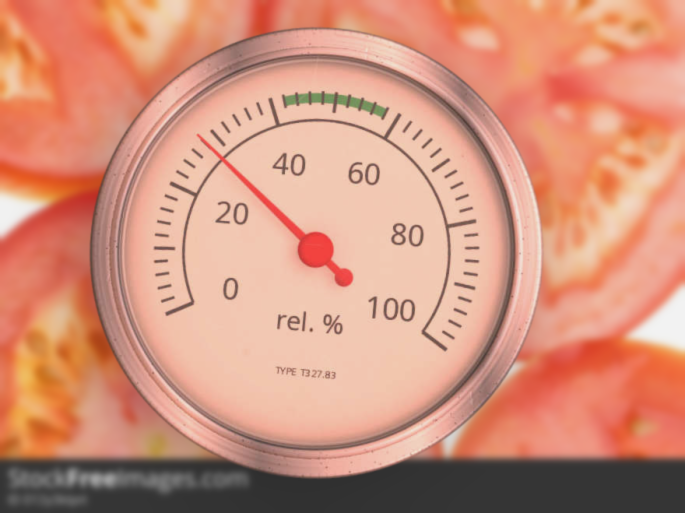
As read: 28; %
